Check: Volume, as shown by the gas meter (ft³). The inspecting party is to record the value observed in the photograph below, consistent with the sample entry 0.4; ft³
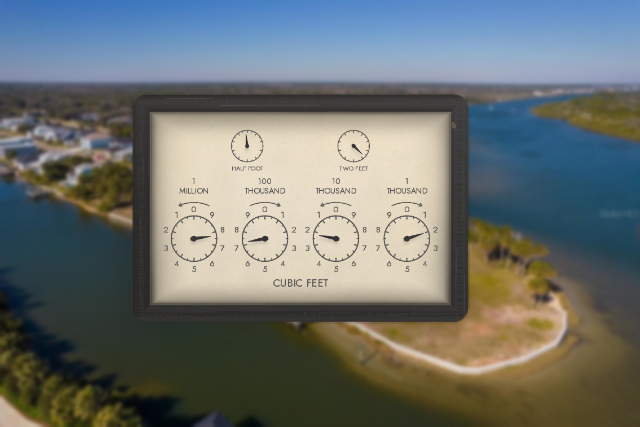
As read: 772200; ft³
